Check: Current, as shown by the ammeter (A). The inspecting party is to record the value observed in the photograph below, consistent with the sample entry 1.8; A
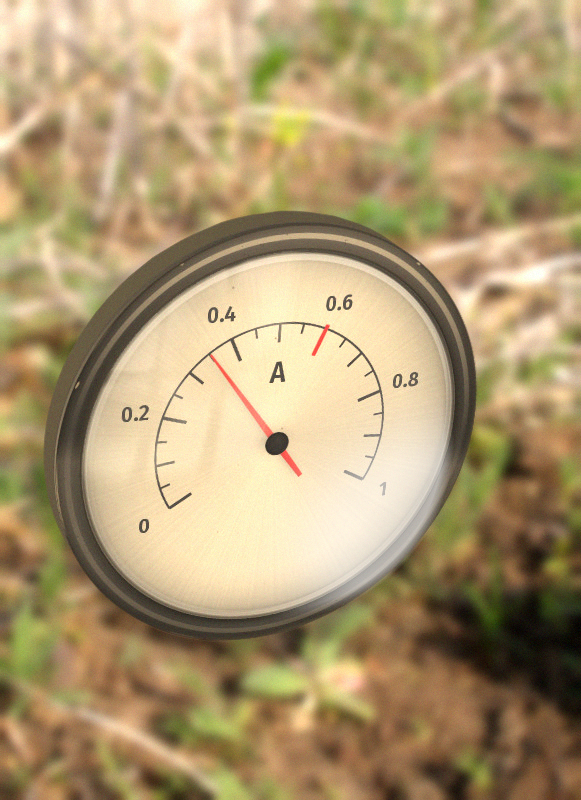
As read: 0.35; A
